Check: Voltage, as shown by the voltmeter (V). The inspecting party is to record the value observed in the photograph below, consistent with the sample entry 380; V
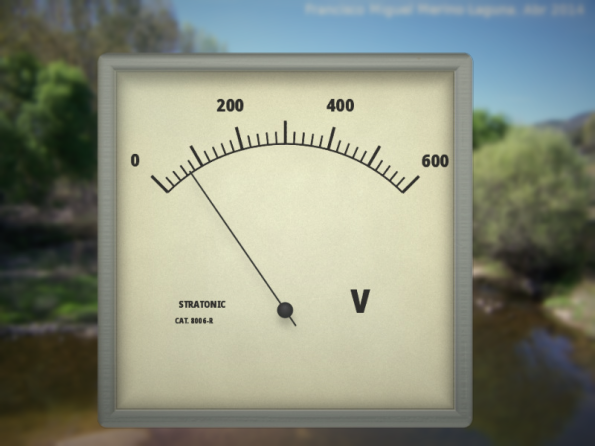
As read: 70; V
